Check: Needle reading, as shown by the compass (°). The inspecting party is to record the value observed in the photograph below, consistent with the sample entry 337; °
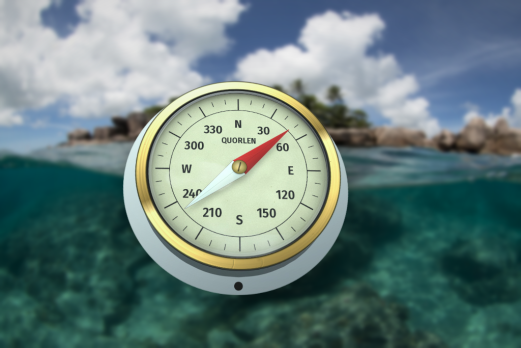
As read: 50; °
